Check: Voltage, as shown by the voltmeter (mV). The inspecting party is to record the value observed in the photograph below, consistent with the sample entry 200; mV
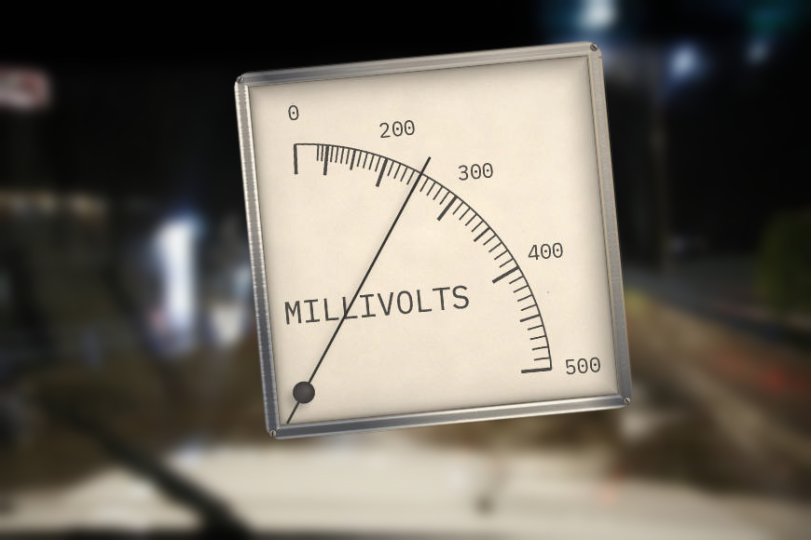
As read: 250; mV
